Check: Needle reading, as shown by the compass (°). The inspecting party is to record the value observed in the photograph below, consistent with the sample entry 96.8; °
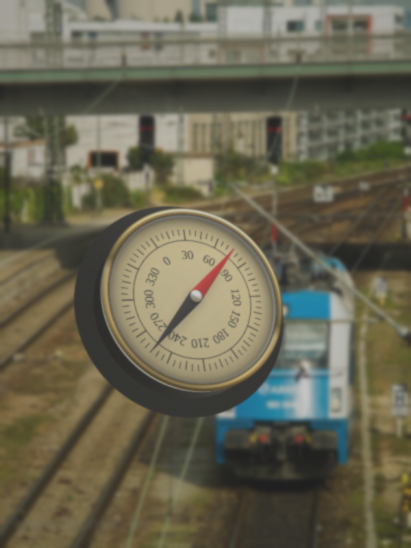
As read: 75; °
